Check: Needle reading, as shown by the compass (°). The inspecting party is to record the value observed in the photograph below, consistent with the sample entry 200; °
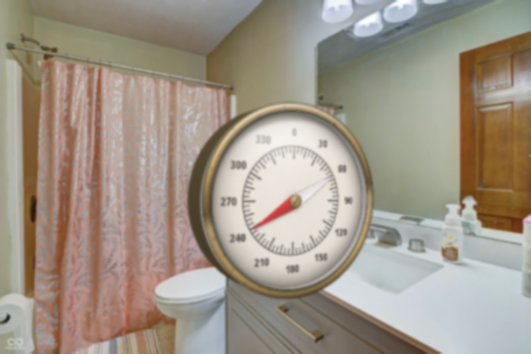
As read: 240; °
